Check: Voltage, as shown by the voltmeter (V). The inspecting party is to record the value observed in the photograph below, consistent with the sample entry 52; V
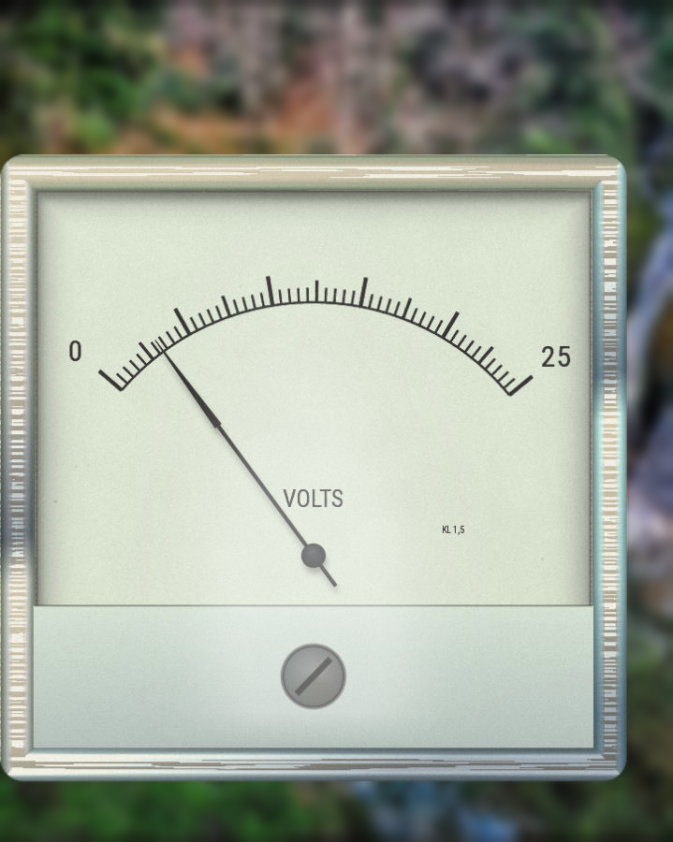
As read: 3.25; V
